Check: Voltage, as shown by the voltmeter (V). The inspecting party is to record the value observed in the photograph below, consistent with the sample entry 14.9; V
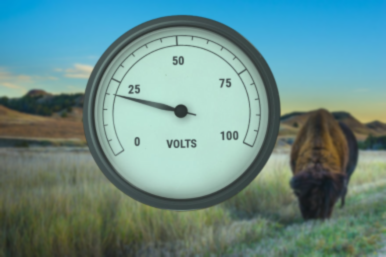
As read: 20; V
